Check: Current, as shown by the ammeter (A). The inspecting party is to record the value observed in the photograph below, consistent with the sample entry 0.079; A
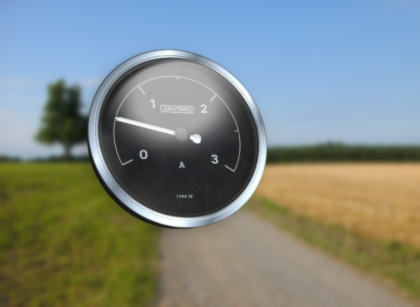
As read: 0.5; A
